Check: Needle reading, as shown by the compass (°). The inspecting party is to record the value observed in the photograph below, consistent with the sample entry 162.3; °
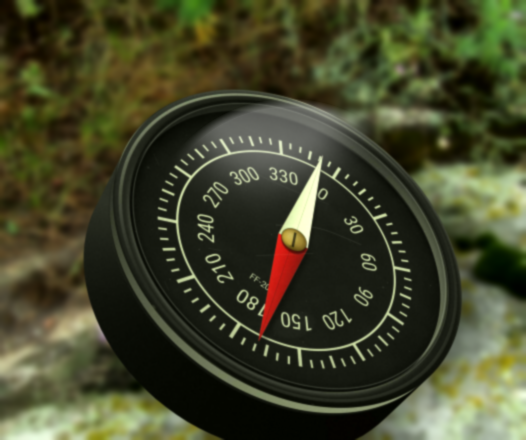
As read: 170; °
